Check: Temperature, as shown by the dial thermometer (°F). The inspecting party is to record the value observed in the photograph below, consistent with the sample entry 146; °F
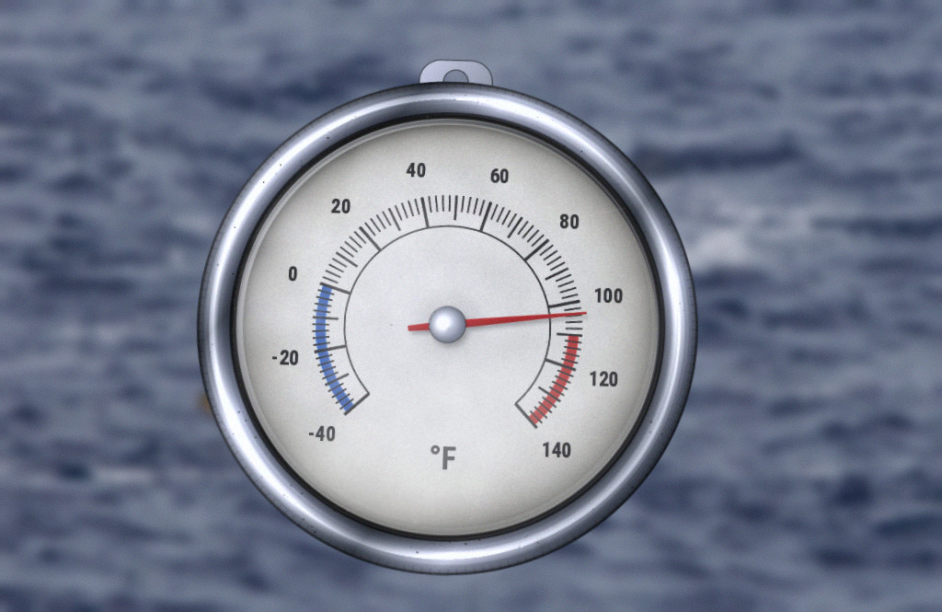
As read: 104; °F
